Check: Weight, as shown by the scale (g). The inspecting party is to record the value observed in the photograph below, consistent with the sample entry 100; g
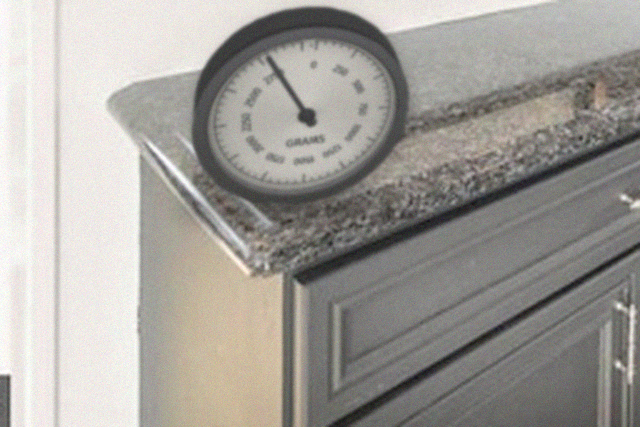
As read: 2800; g
